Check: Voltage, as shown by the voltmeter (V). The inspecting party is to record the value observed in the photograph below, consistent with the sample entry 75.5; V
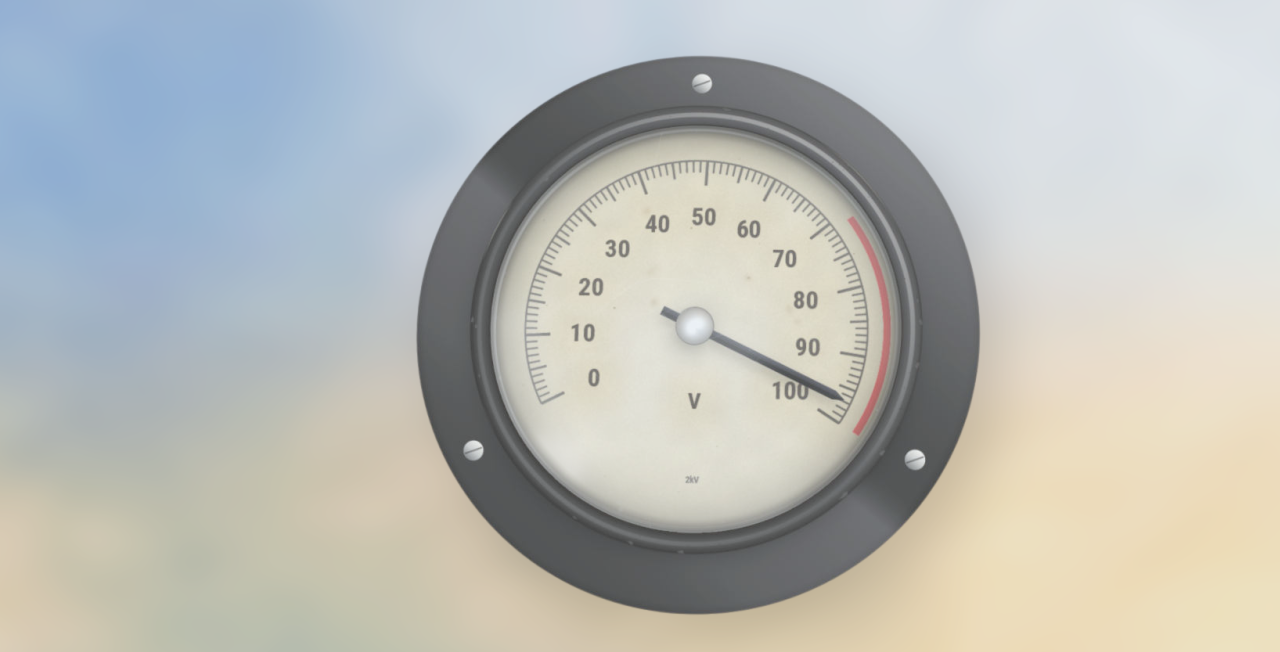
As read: 97; V
